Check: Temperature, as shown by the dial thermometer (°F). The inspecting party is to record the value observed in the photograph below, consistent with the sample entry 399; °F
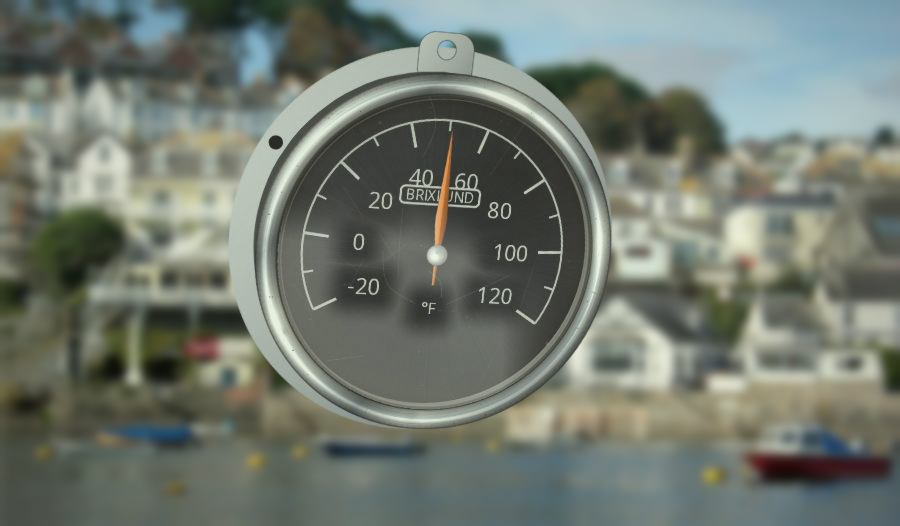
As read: 50; °F
